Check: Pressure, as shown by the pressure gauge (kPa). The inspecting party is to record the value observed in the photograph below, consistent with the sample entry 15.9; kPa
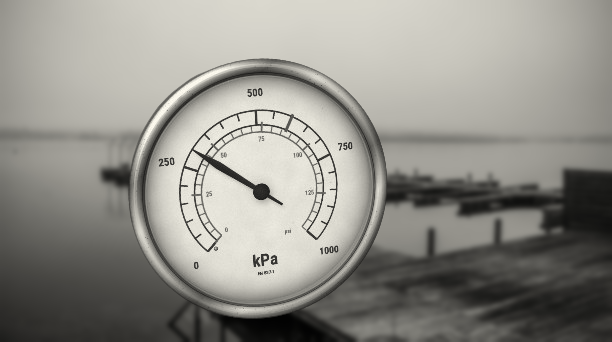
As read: 300; kPa
